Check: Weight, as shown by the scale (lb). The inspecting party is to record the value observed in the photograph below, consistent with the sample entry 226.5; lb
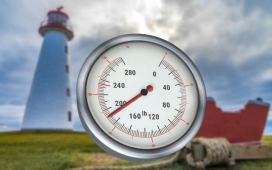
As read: 190; lb
